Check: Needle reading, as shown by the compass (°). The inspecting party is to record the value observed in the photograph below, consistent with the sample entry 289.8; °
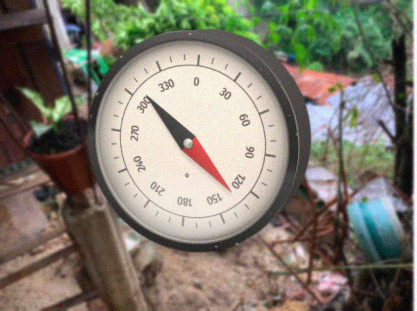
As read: 130; °
